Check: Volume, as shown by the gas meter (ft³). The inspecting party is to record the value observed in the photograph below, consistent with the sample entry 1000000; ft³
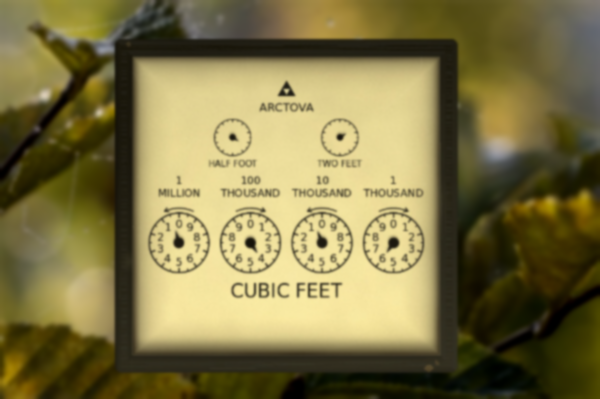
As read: 40600; ft³
